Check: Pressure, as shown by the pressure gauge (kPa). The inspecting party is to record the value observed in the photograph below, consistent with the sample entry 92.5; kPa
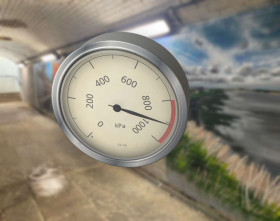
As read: 900; kPa
